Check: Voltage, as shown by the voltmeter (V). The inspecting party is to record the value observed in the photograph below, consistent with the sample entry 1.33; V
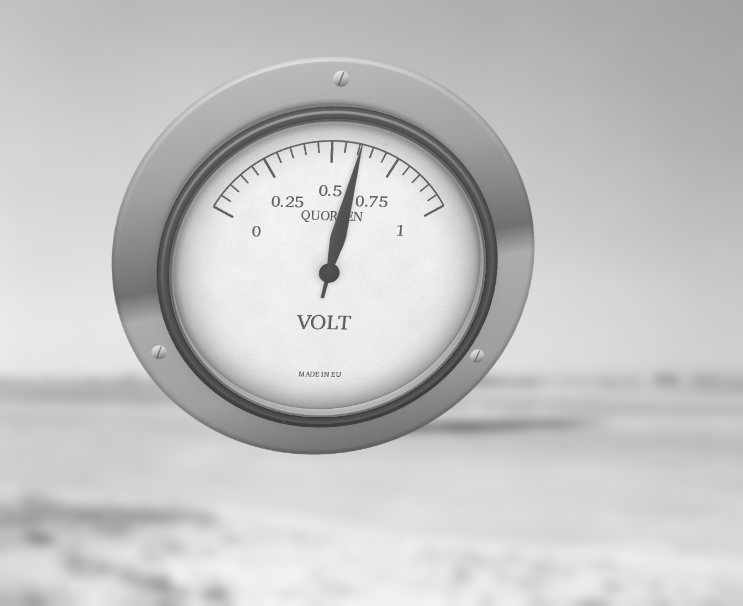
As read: 0.6; V
